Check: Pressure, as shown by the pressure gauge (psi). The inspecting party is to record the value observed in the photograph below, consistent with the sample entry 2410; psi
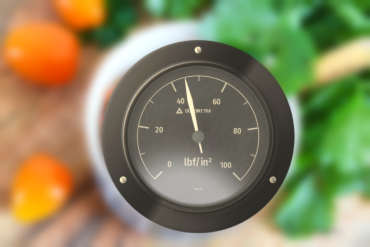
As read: 45; psi
